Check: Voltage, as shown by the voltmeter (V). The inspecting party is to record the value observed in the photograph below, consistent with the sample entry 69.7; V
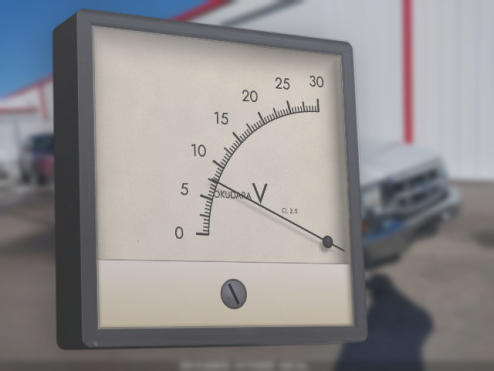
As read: 7.5; V
